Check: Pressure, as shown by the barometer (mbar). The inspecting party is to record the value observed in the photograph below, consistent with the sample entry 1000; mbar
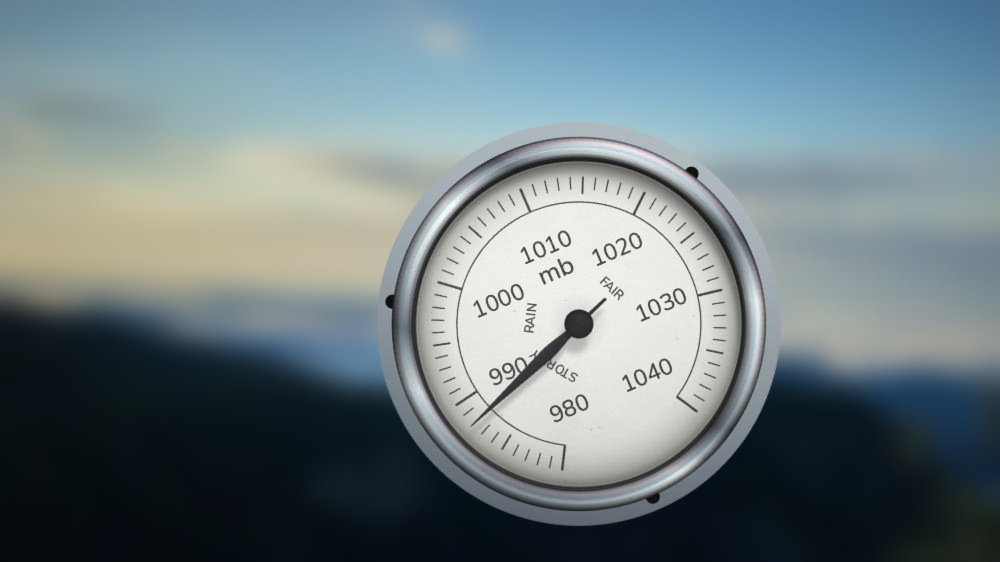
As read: 988; mbar
